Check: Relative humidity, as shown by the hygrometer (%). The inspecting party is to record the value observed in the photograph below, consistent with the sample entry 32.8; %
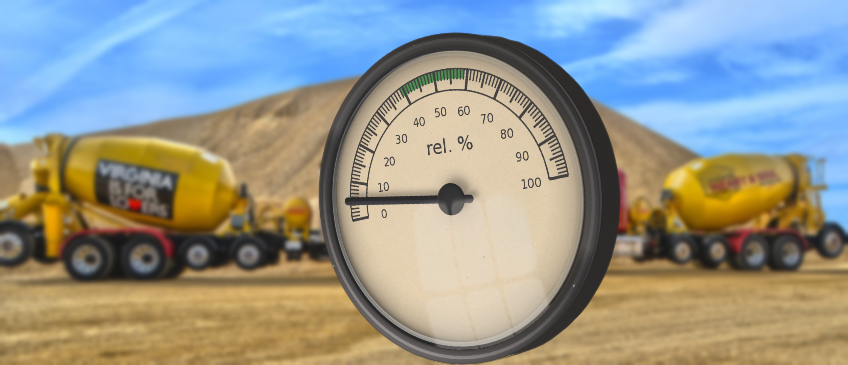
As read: 5; %
